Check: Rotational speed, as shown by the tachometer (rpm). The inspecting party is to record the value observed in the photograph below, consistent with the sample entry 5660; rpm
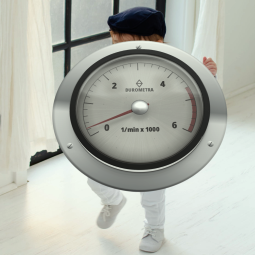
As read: 200; rpm
